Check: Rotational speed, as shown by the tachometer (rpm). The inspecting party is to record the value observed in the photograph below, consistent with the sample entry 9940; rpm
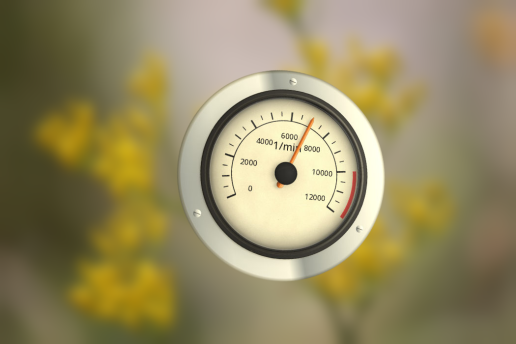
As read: 7000; rpm
